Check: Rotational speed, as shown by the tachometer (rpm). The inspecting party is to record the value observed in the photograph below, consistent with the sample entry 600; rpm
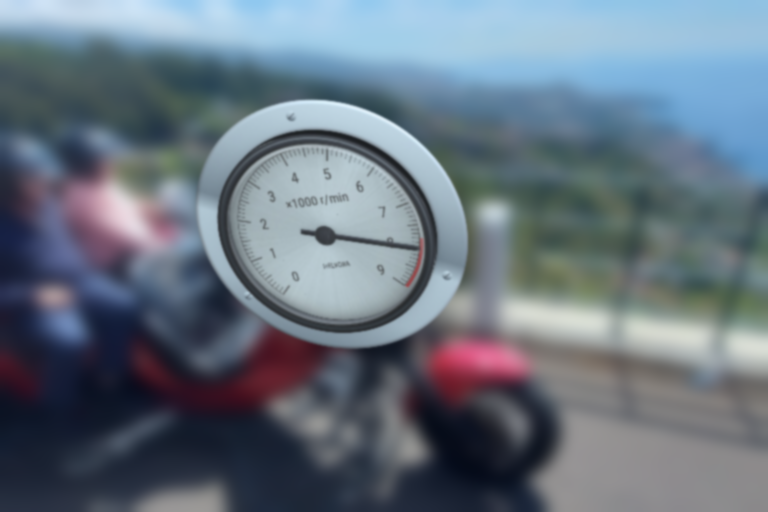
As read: 8000; rpm
